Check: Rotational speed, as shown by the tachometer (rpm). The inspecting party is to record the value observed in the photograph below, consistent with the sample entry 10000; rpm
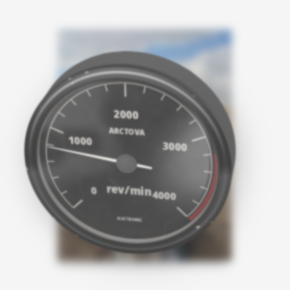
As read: 800; rpm
